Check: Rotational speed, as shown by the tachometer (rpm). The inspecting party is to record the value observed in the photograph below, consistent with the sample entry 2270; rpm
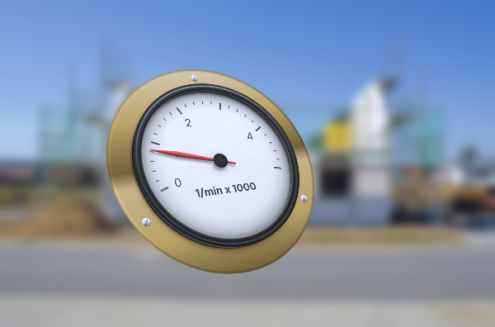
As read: 800; rpm
